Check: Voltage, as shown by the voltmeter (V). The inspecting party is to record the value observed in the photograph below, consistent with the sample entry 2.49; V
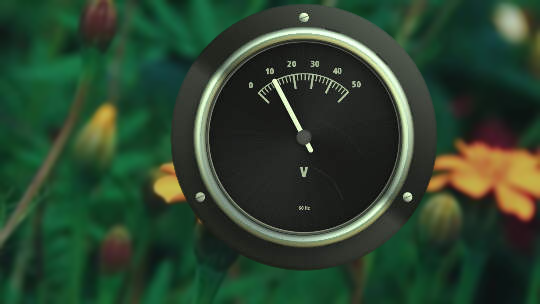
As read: 10; V
